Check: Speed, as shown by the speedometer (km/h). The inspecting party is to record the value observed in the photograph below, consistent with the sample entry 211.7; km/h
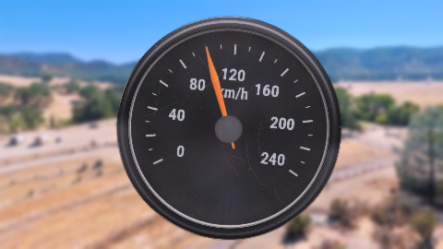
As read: 100; km/h
